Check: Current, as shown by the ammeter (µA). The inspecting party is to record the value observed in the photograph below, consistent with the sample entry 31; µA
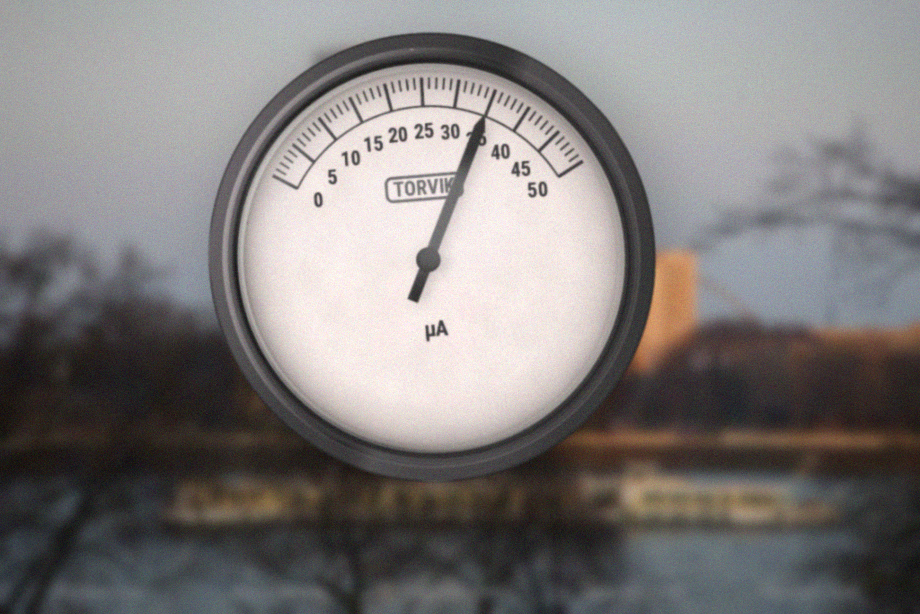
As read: 35; µA
